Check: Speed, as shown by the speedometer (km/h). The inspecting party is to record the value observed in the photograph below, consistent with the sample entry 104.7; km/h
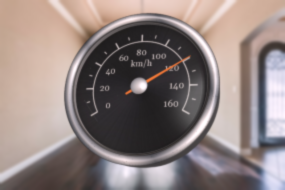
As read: 120; km/h
